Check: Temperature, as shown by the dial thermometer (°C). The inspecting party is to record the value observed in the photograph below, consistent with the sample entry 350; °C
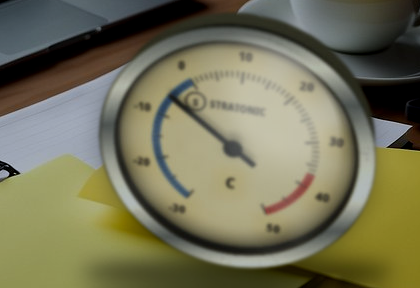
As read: -5; °C
